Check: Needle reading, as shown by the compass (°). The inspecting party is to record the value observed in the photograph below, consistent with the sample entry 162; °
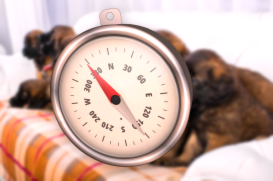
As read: 330; °
